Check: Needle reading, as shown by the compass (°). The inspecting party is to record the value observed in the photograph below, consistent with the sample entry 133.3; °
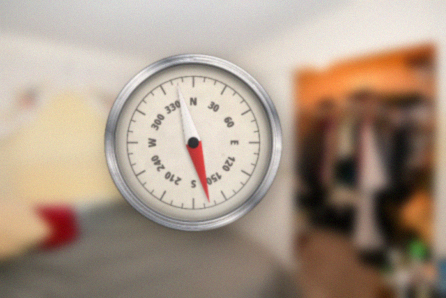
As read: 165; °
